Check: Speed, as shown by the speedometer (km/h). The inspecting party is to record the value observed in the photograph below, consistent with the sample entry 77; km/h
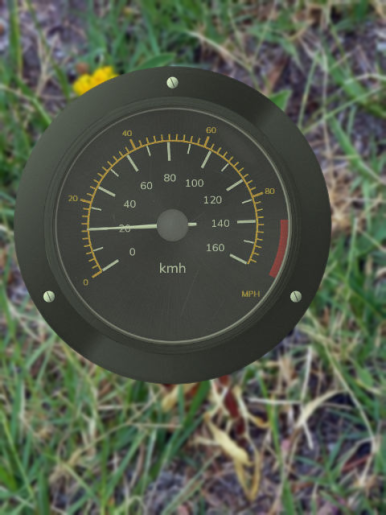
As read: 20; km/h
